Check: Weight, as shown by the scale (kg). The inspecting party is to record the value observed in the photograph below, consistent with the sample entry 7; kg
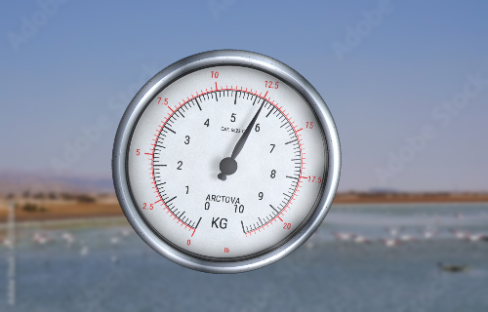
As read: 5.7; kg
